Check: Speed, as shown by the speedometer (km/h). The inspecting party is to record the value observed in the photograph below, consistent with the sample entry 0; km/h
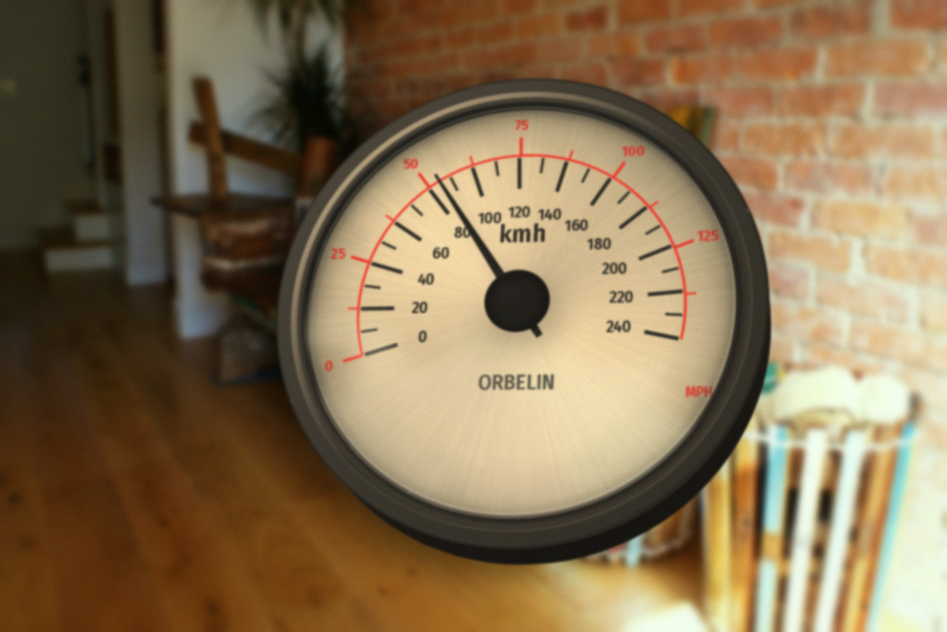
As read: 85; km/h
